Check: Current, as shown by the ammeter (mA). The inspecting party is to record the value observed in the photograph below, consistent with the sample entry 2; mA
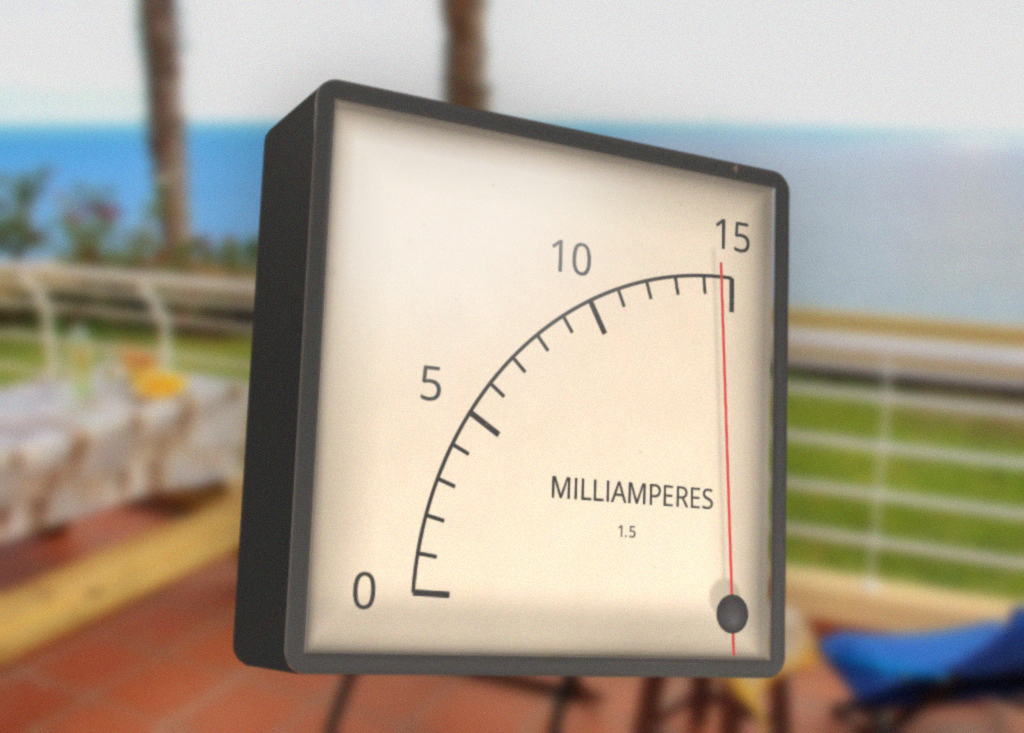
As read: 14.5; mA
